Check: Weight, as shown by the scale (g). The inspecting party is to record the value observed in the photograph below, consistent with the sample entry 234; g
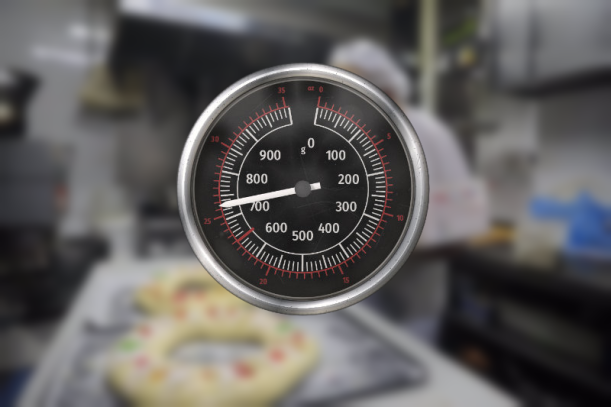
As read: 730; g
